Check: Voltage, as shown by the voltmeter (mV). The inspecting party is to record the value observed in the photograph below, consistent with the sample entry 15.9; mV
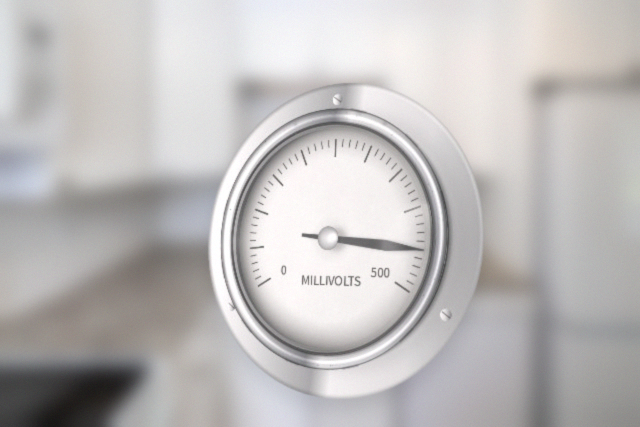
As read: 450; mV
